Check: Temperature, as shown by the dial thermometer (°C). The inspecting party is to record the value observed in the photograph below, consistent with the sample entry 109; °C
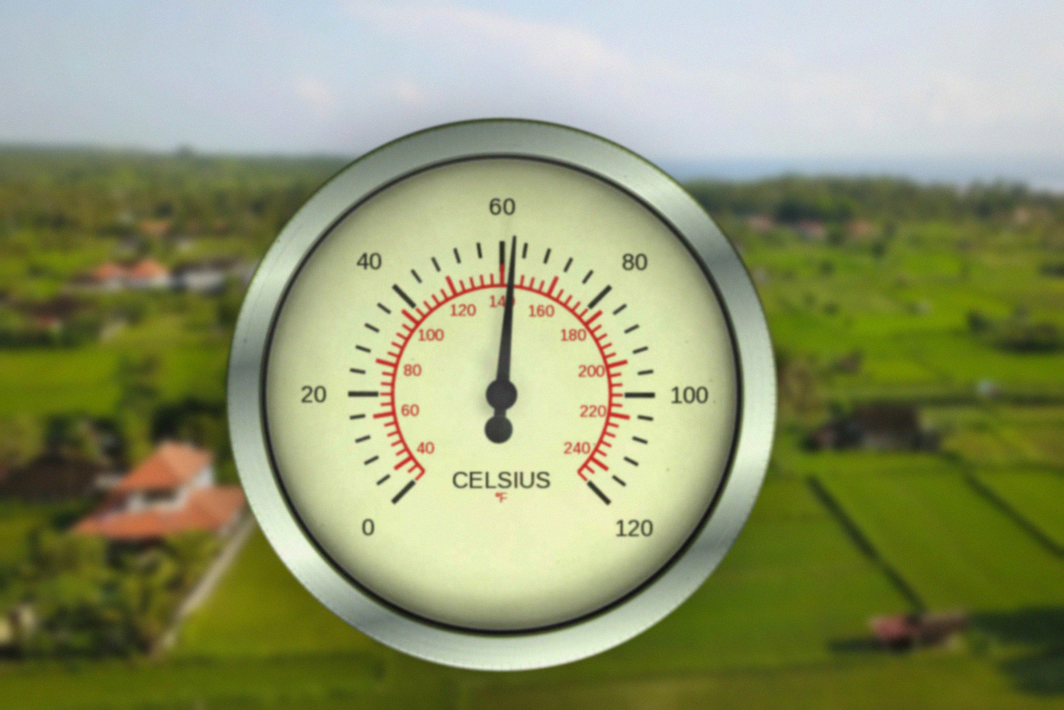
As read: 62; °C
